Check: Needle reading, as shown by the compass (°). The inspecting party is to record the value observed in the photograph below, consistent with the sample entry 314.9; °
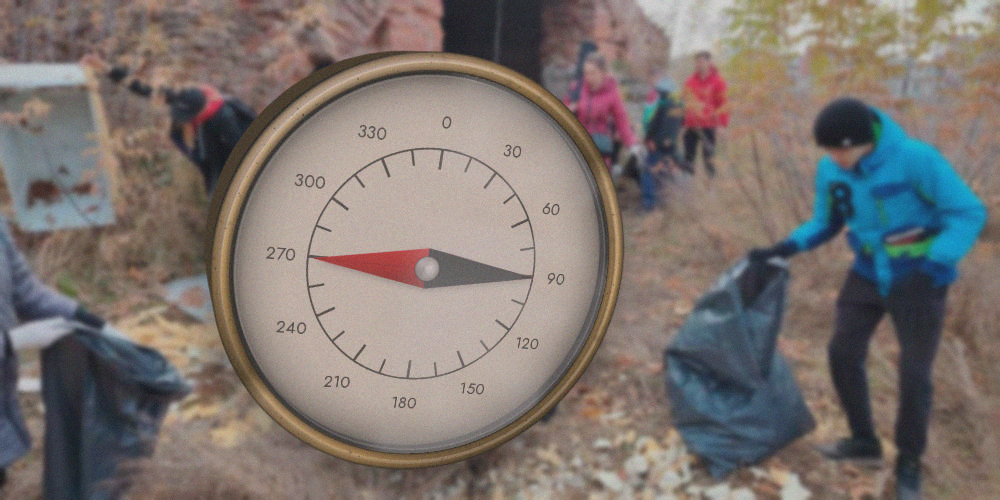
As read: 270; °
